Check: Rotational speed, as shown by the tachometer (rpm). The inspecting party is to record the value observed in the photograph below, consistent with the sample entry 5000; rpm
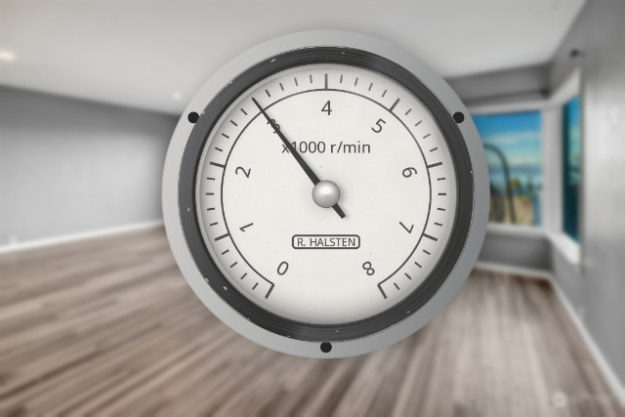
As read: 3000; rpm
